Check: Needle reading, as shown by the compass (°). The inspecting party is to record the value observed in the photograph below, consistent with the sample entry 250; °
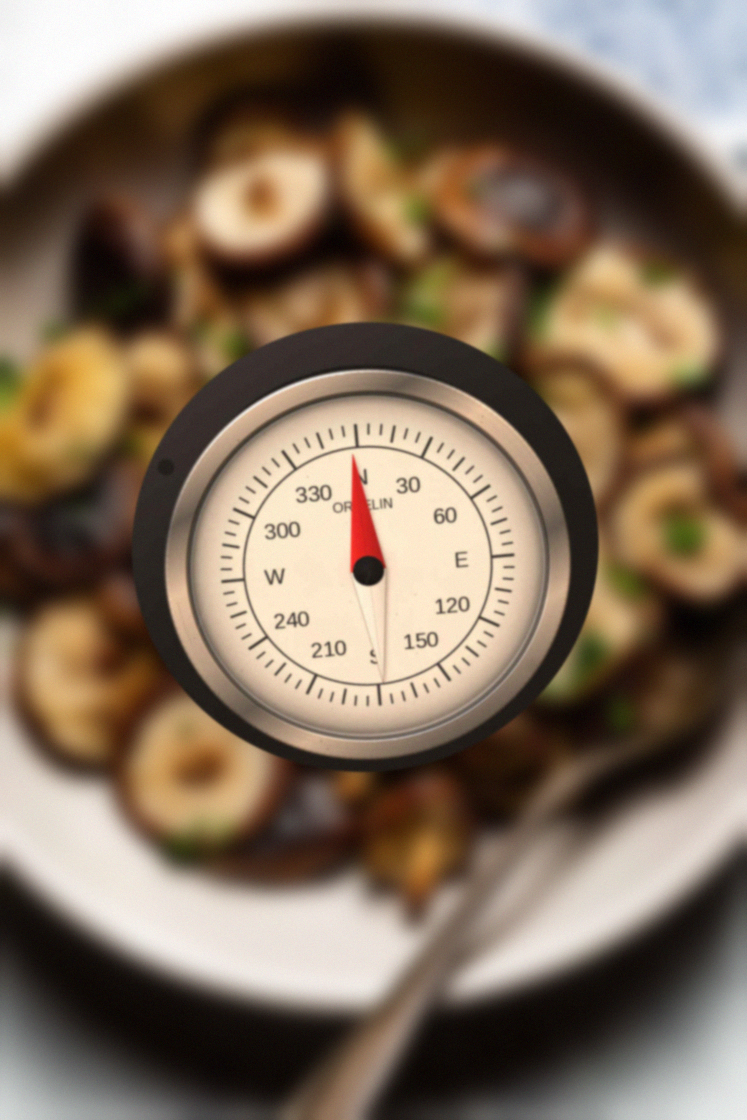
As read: 357.5; °
